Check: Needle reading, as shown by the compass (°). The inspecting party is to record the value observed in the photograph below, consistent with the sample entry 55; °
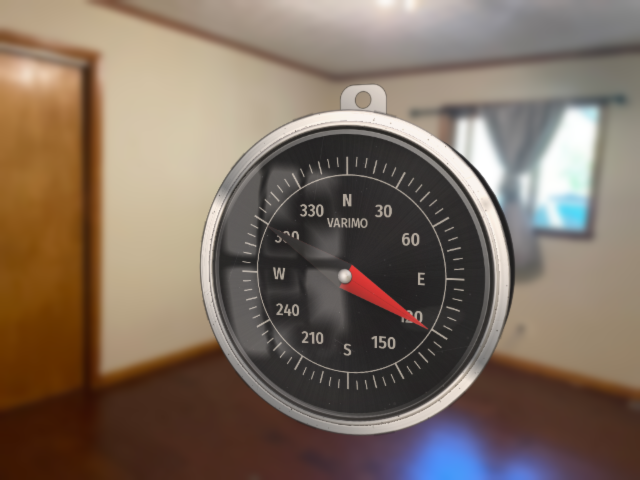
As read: 120; °
